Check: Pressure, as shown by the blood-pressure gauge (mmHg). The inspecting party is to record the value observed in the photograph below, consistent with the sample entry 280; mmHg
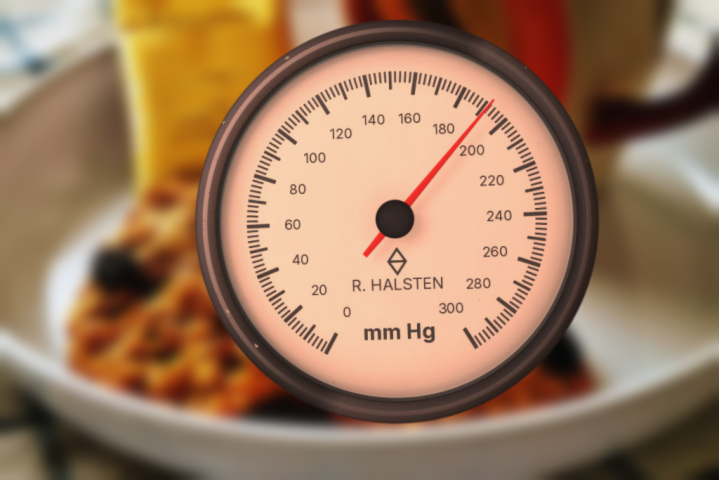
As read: 192; mmHg
